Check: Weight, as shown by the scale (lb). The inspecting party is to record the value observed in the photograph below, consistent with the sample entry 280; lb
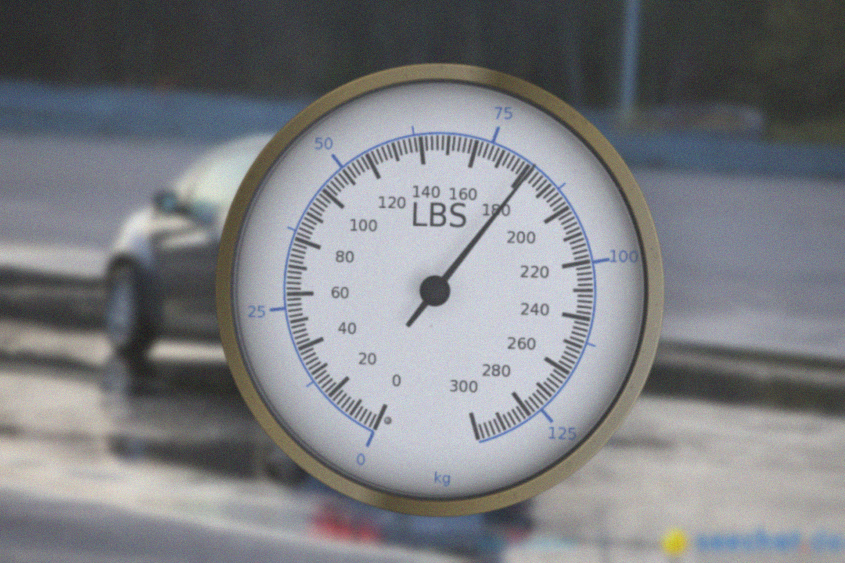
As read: 182; lb
